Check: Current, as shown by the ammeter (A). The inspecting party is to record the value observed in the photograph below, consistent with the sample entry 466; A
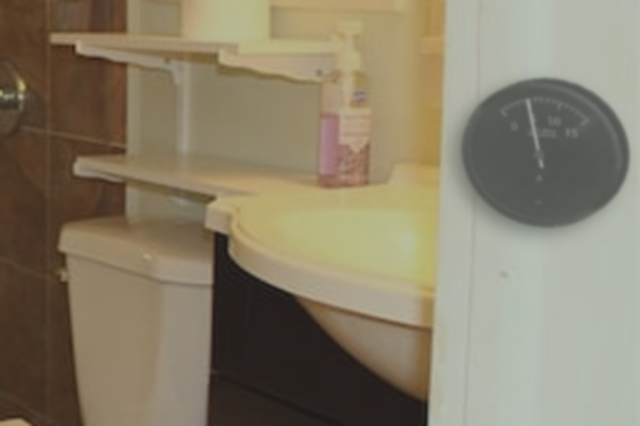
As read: 5; A
